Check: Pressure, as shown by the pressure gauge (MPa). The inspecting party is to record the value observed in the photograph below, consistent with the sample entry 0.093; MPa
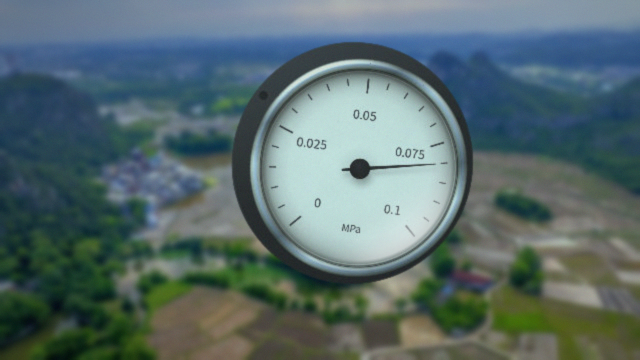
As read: 0.08; MPa
